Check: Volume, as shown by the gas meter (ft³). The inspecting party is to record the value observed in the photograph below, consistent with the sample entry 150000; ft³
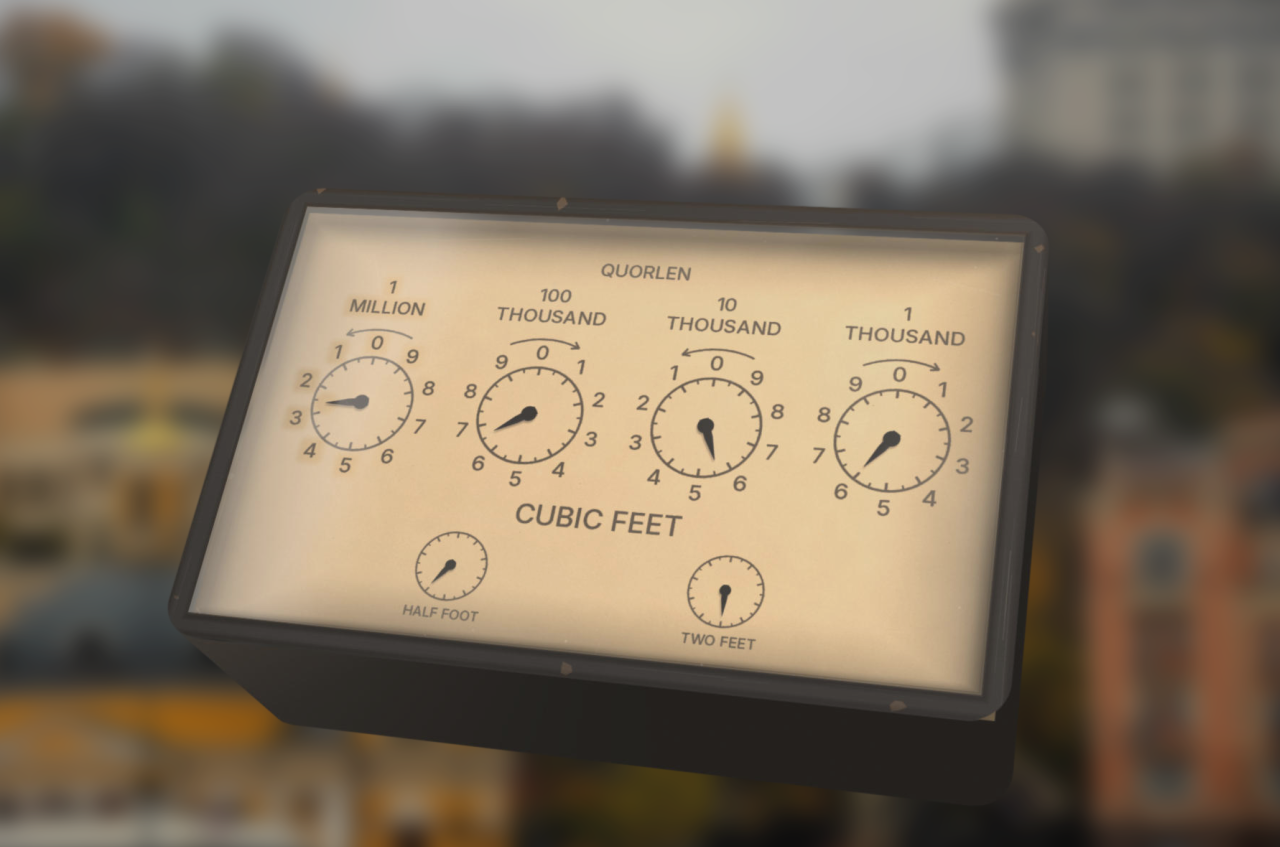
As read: 265600; ft³
